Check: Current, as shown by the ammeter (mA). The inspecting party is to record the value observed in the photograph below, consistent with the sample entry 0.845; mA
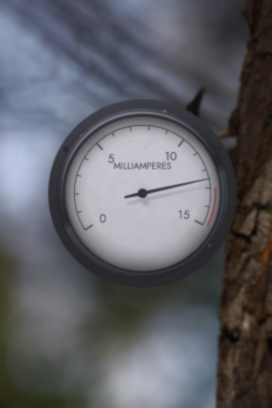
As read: 12.5; mA
